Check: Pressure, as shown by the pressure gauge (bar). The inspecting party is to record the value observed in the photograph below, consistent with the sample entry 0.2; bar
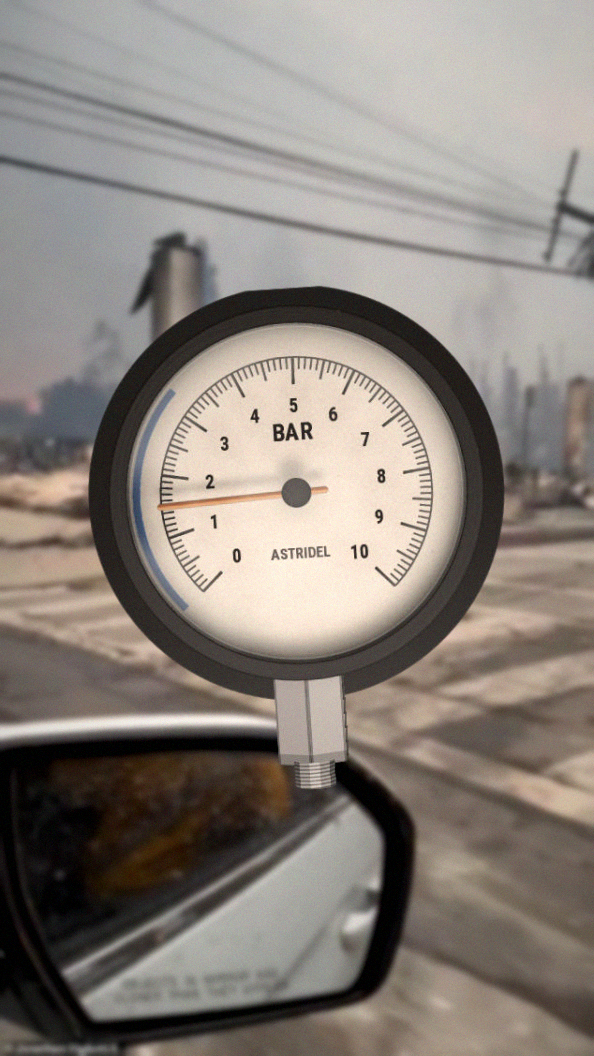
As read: 1.5; bar
